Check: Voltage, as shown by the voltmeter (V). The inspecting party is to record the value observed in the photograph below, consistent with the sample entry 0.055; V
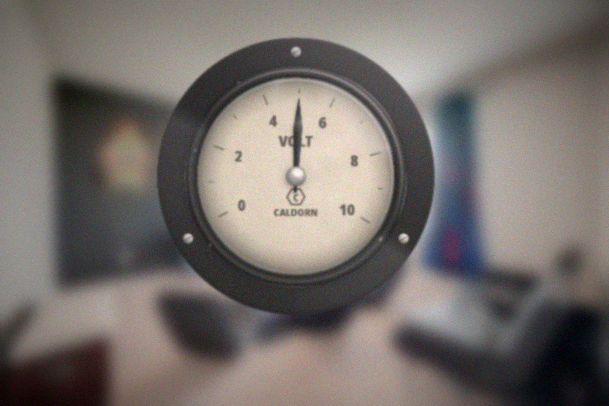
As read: 5; V
